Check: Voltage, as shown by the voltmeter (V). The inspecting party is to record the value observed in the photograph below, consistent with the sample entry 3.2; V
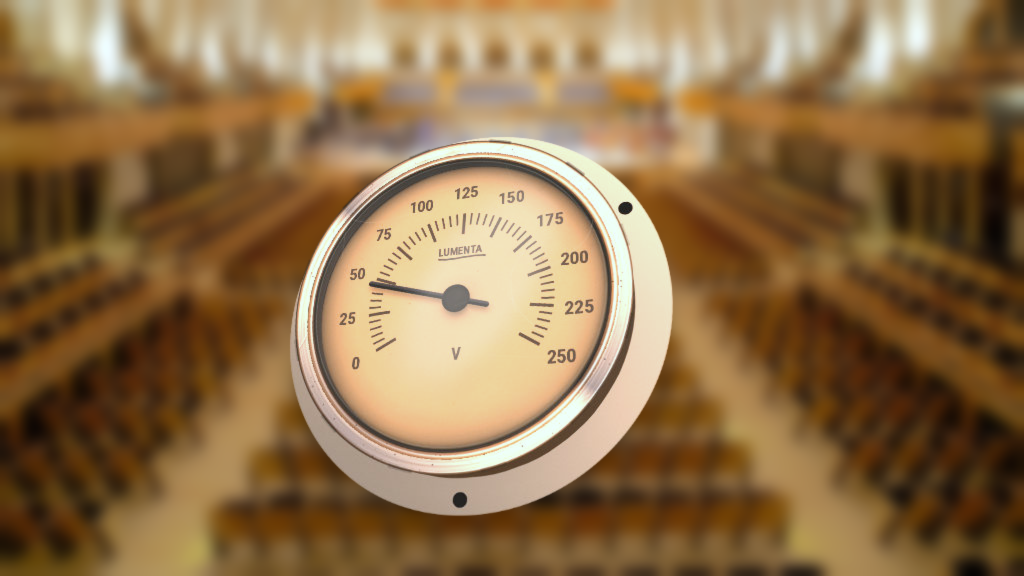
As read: 45; V
